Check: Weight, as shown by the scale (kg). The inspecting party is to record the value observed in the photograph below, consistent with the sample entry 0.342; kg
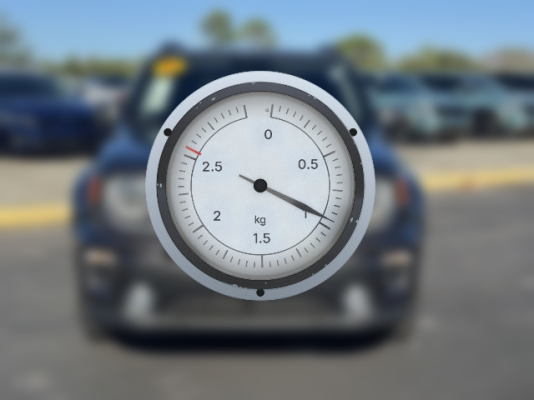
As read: 0.95; kg
